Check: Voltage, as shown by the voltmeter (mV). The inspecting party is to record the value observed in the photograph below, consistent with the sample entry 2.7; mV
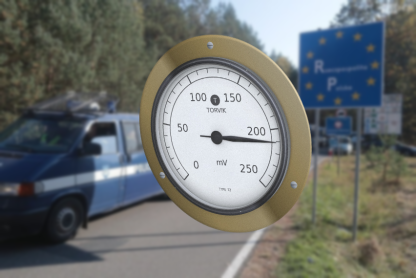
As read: 210; mV
